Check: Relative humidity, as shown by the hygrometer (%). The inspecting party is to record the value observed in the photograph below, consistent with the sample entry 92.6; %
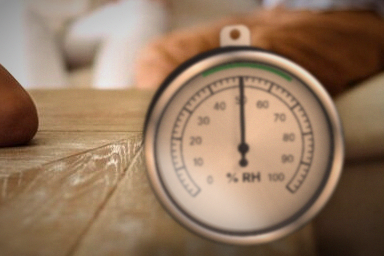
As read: 50; %
